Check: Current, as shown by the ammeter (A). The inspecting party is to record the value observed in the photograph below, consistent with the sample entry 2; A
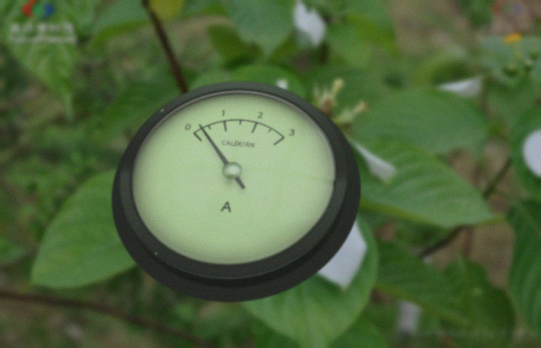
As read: 0.25; A
